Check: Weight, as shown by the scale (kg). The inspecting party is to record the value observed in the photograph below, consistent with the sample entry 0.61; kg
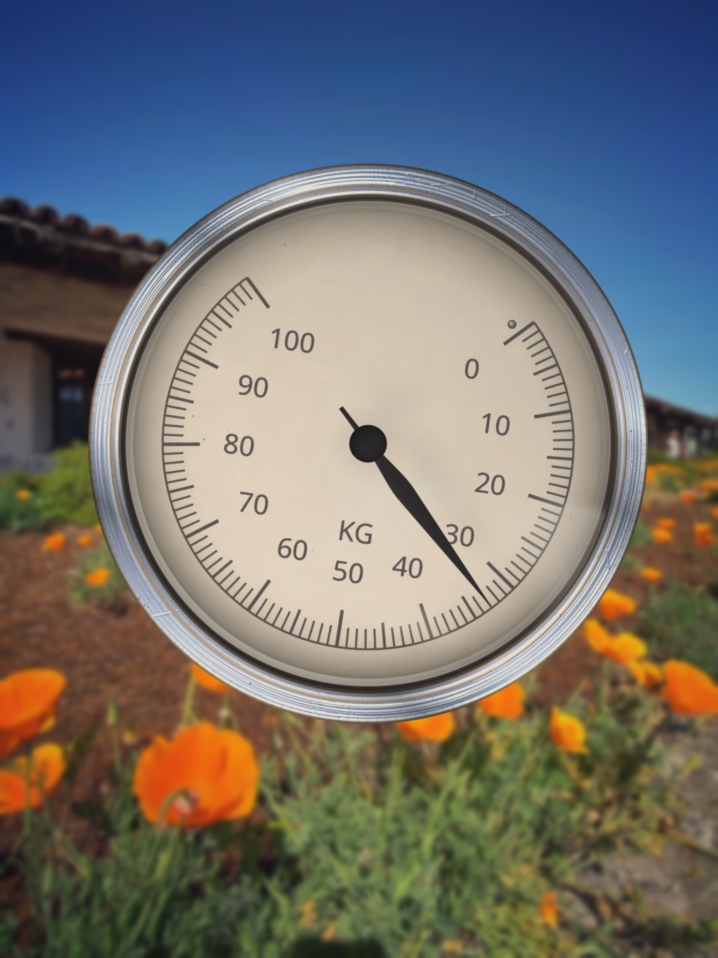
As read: 33; kg
